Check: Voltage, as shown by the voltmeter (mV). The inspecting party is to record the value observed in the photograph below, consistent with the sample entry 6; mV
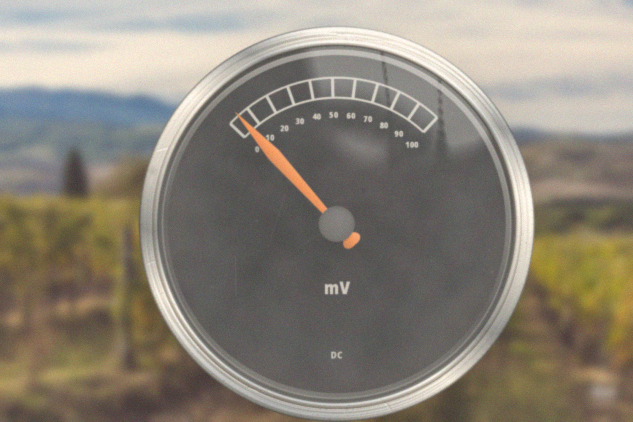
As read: 5; mV
